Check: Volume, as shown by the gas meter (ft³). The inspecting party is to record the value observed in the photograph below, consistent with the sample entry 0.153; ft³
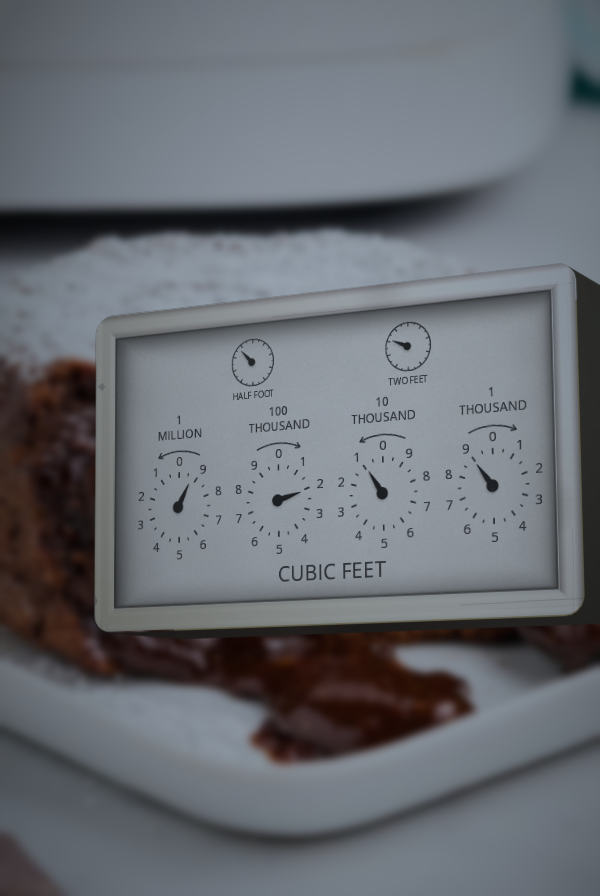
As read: 920900; ft³
